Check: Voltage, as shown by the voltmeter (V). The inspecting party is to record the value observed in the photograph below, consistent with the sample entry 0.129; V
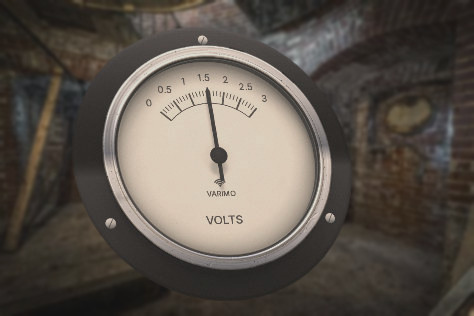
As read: 1.5; V
